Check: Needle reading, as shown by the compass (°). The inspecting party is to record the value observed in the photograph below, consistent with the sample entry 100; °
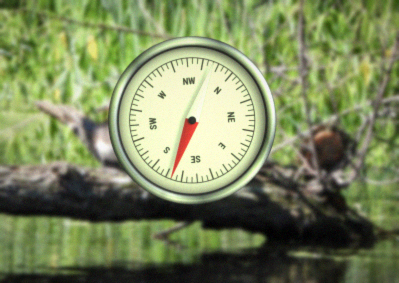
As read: 160; °
